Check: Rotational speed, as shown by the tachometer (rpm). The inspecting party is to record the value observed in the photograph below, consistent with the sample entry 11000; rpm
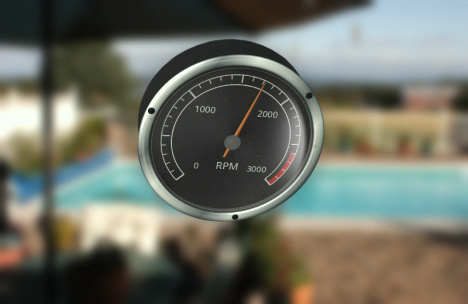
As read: 1700; rpm
